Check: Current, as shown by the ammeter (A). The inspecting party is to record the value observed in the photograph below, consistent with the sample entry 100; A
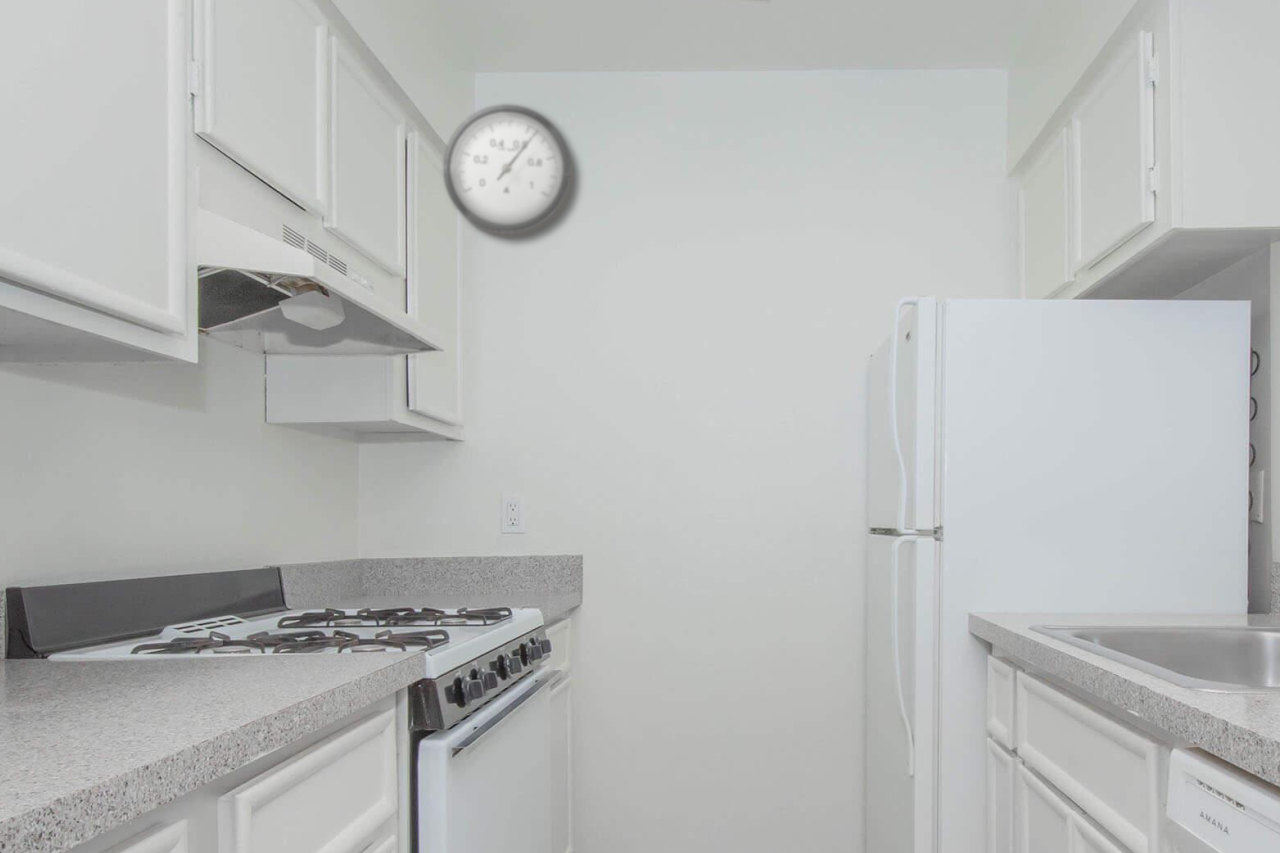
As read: 0.65; A
